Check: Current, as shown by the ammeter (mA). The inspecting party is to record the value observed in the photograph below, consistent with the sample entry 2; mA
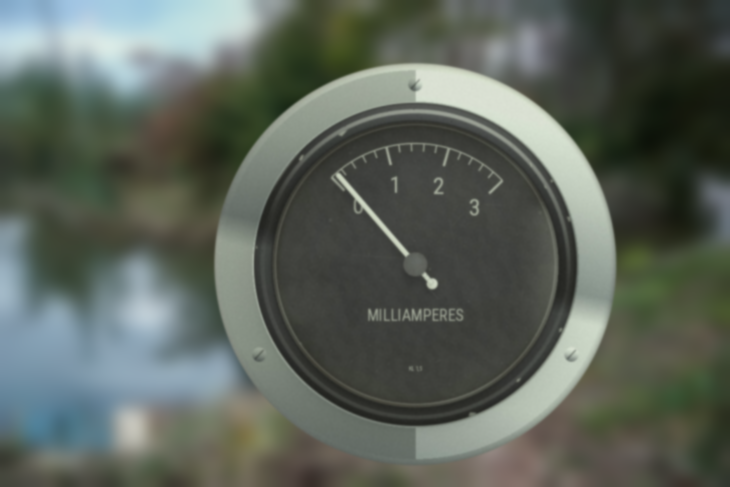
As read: 0.1; mA
